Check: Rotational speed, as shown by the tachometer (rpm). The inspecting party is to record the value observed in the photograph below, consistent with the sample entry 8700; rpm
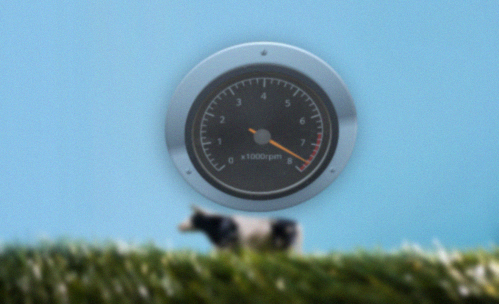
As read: 7600; rpm
